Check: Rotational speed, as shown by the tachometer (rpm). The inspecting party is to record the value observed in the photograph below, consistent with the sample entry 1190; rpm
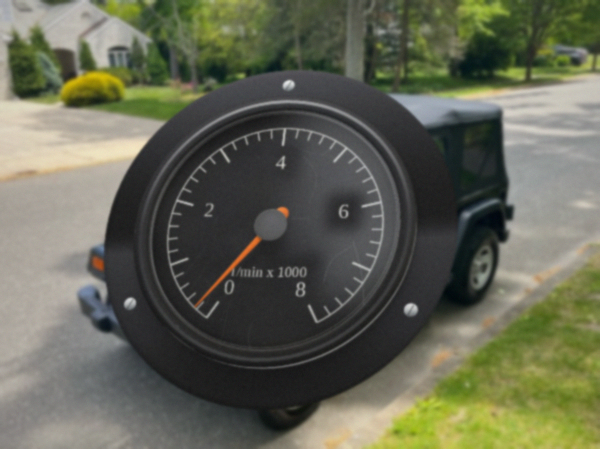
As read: 200; rpm
